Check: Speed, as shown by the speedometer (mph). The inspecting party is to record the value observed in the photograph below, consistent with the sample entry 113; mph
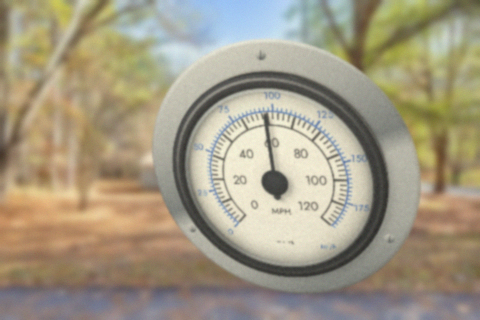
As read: 60; mph
